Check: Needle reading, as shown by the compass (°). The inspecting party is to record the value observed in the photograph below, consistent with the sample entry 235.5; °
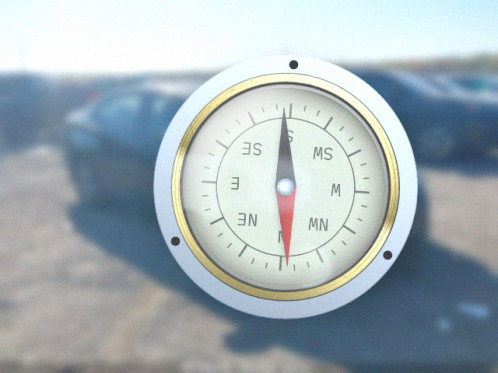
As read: 355; °
